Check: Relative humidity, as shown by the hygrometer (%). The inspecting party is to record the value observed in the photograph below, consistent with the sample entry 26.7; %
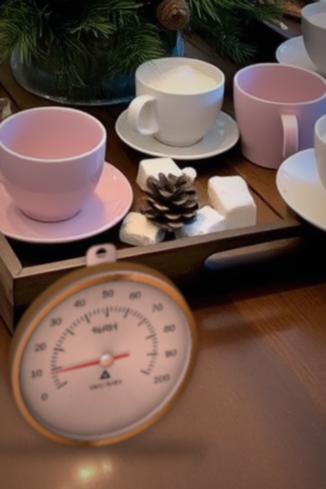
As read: 10; %
